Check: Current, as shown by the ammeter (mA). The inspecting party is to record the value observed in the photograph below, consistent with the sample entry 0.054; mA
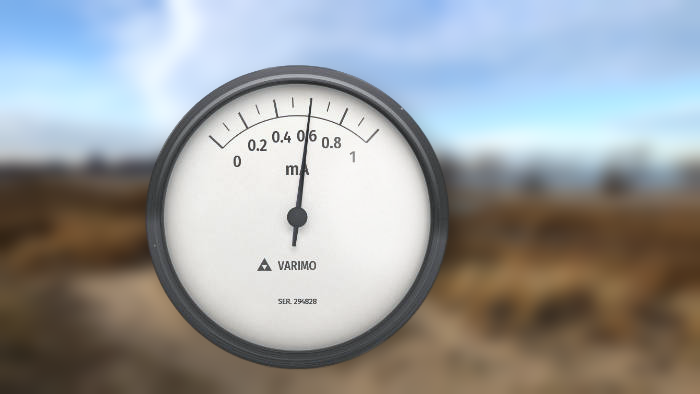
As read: 0.6; mA
